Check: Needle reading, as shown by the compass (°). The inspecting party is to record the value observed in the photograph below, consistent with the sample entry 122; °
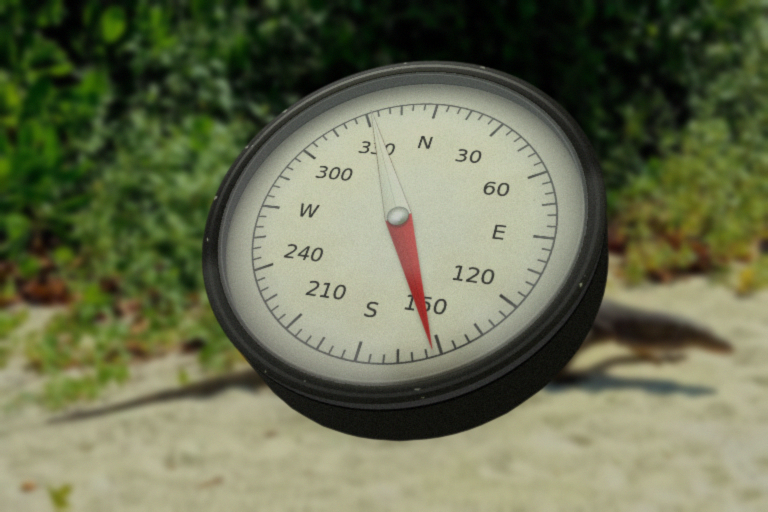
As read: 152.5; °
